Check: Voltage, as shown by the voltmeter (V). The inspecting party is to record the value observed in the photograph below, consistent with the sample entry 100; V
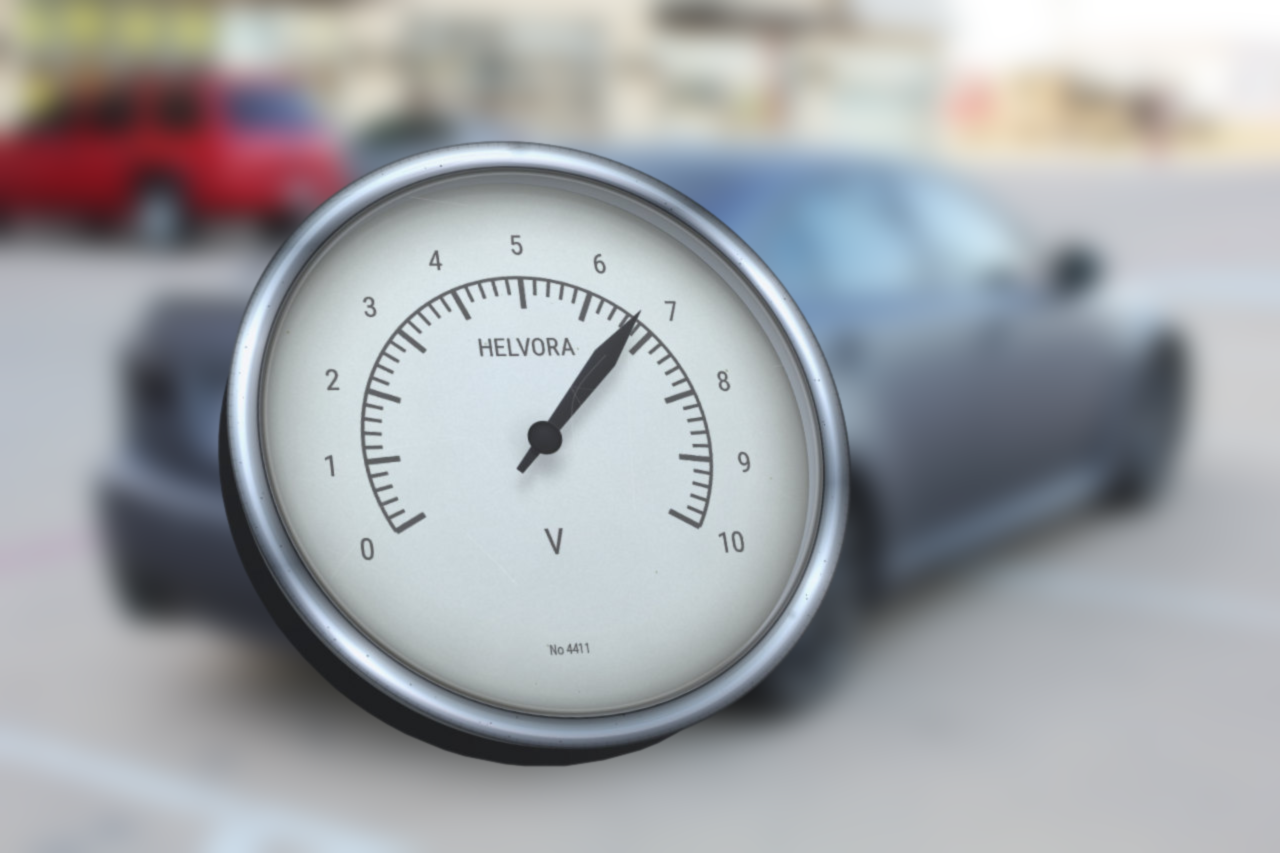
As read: 6.7; V
